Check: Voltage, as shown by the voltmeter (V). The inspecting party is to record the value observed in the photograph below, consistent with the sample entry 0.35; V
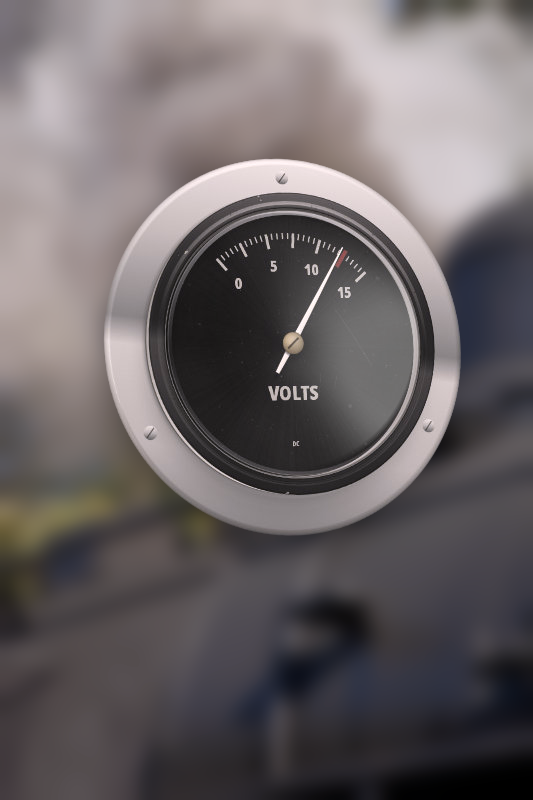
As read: 12; V
